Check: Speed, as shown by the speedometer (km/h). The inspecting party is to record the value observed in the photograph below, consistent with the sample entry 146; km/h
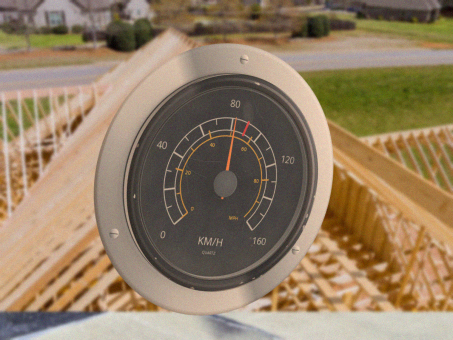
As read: 80; km/h
